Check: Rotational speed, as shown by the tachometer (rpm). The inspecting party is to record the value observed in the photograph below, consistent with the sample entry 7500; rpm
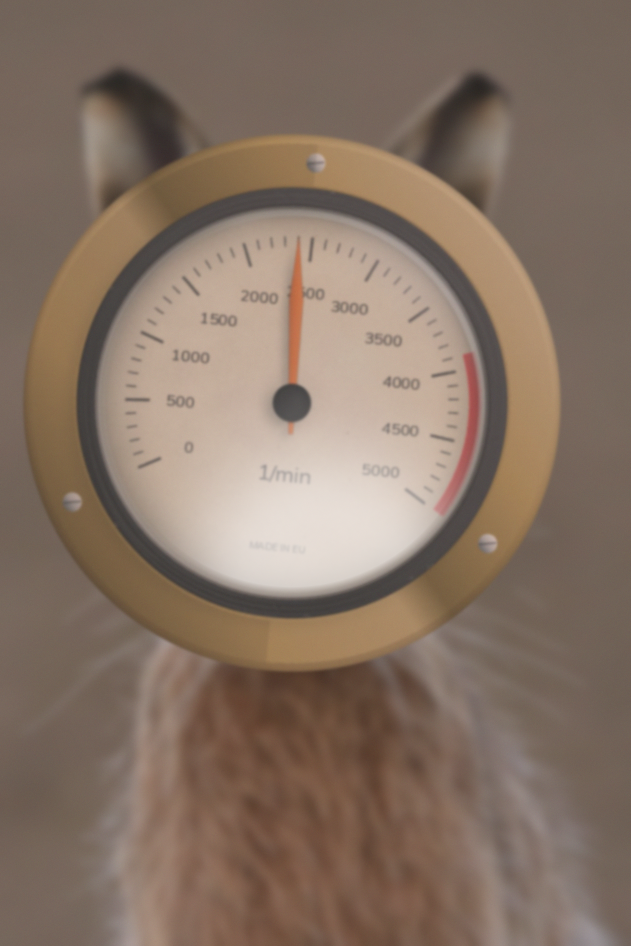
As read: 2400; rpm
